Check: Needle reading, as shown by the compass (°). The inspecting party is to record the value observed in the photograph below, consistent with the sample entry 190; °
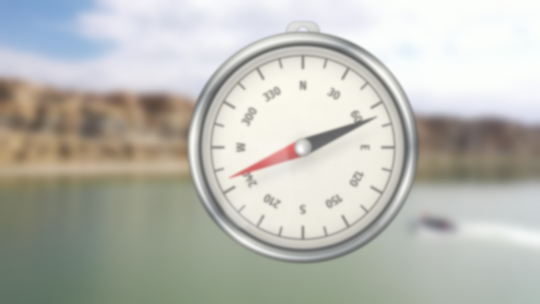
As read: 247.5; °
